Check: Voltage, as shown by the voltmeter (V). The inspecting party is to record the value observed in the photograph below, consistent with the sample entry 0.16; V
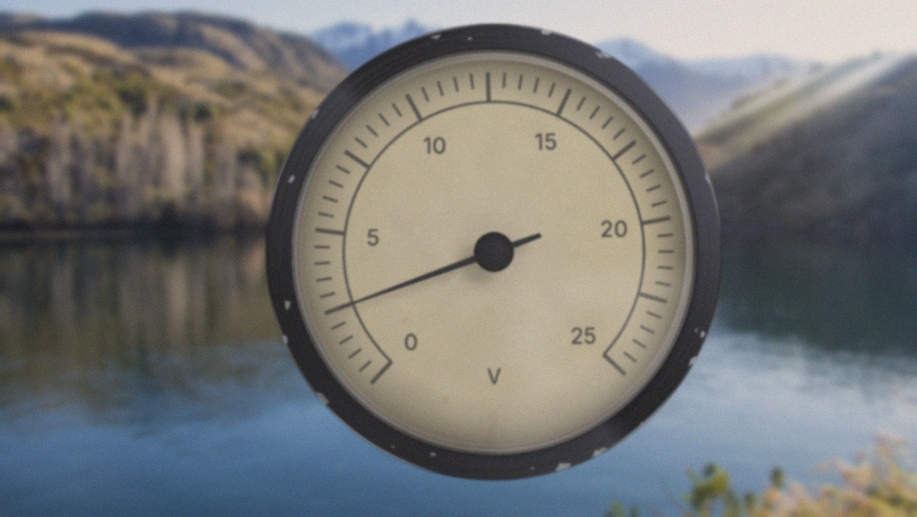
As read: 2.5; V
